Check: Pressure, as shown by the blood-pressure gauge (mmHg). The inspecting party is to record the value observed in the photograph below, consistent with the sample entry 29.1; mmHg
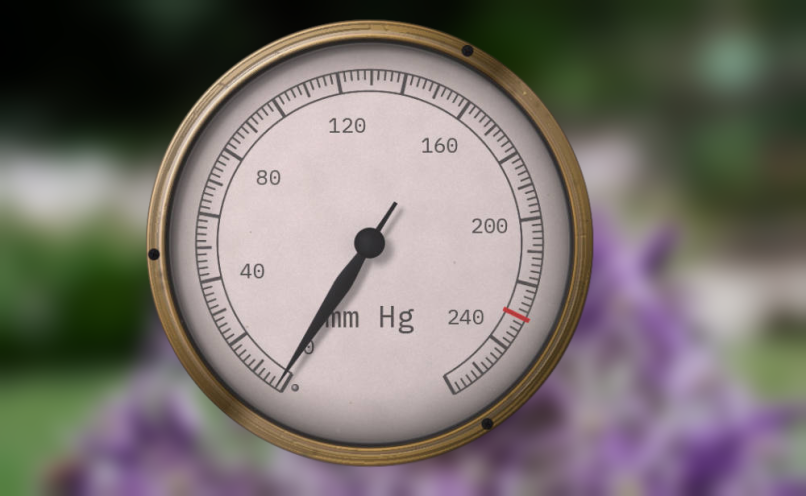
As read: 2; mmHg
